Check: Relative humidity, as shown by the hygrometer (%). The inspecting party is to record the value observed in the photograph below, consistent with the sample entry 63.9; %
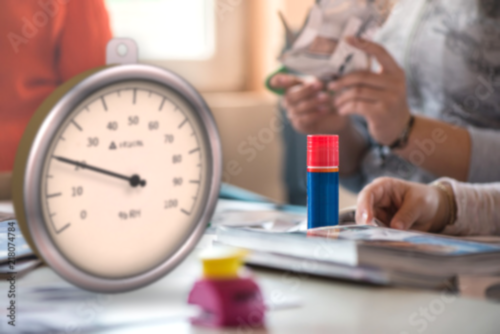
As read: 20; %
